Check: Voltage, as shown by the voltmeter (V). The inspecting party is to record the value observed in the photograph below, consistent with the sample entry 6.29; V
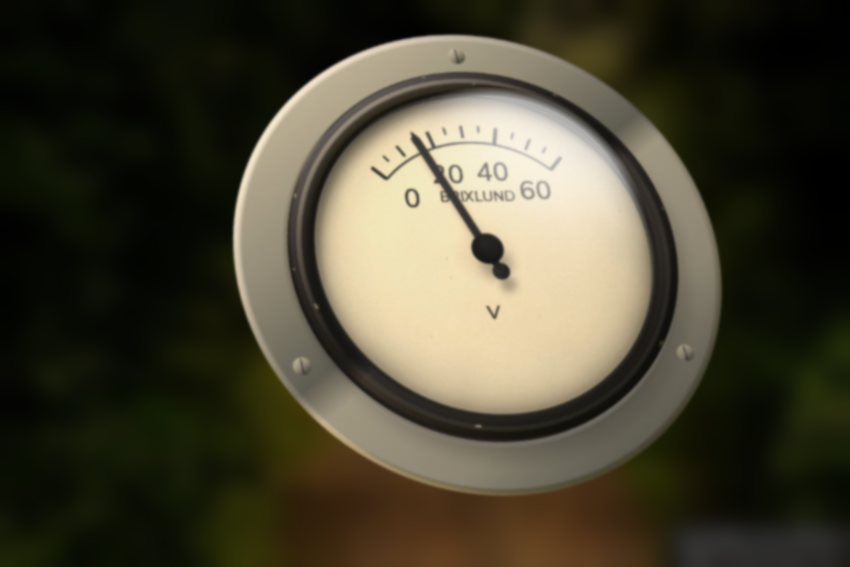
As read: 15; V
